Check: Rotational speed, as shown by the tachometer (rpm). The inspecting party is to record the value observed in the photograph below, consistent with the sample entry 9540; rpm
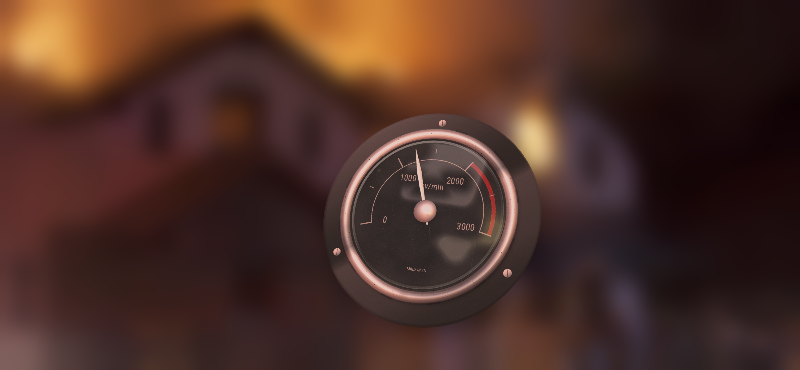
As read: 1250; rpm
